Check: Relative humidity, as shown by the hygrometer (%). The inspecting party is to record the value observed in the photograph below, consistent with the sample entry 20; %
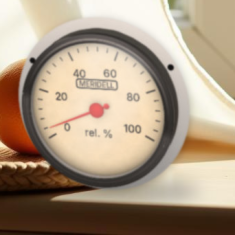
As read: 4; %
